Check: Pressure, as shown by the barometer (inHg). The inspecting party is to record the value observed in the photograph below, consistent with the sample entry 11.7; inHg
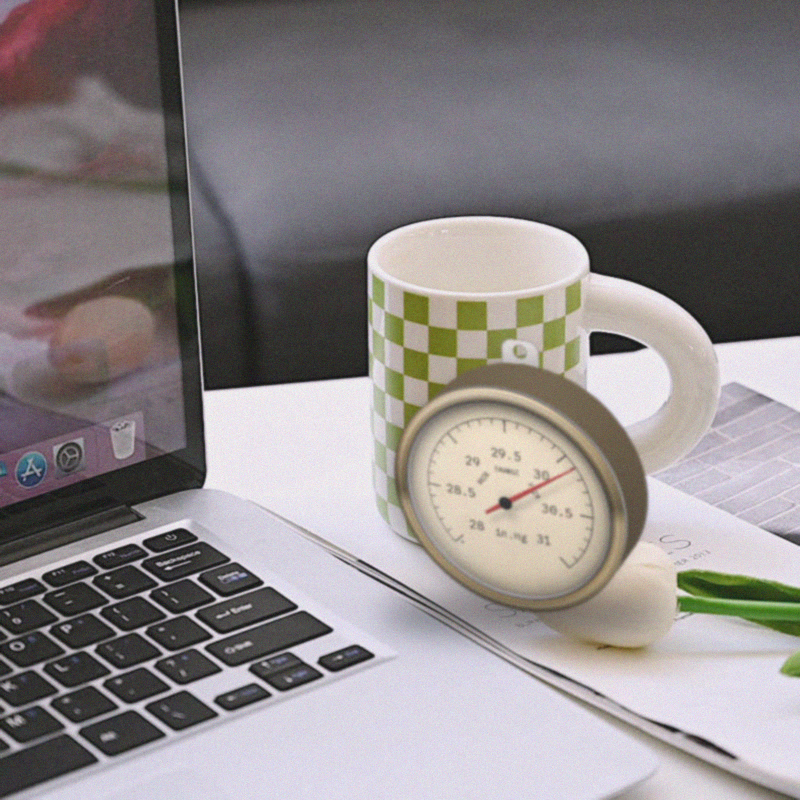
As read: 30.1; inHg
